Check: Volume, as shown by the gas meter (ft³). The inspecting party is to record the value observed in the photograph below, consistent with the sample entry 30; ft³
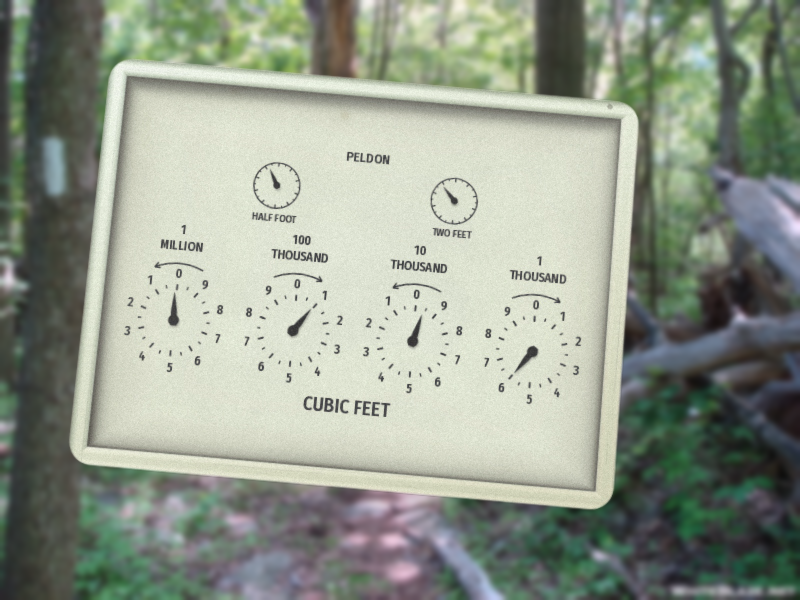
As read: 9600; ft³
